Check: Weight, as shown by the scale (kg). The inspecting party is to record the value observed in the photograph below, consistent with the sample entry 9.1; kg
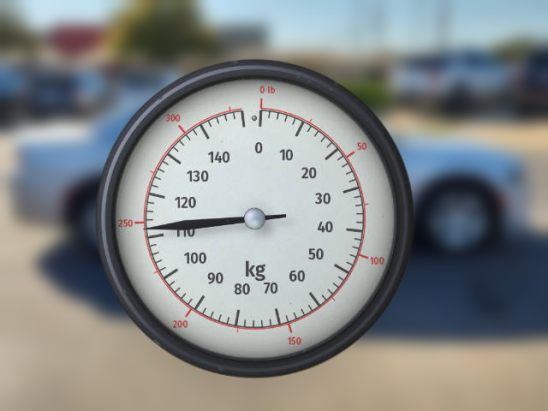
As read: 112; kg
